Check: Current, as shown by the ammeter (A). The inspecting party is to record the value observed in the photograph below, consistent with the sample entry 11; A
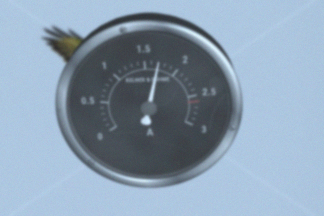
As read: 1.7; A
